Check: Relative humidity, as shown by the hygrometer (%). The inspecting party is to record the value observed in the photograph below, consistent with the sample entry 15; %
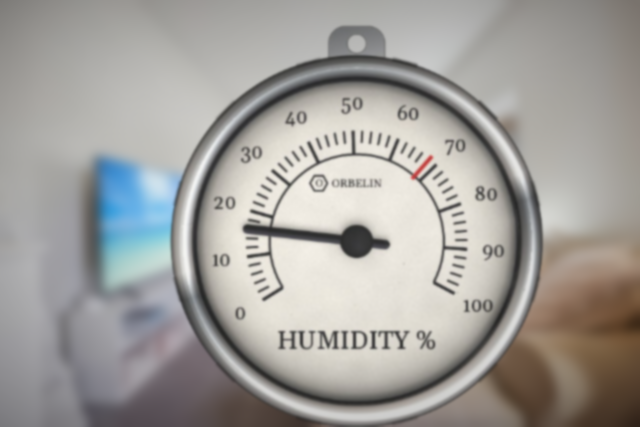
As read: 16; %
